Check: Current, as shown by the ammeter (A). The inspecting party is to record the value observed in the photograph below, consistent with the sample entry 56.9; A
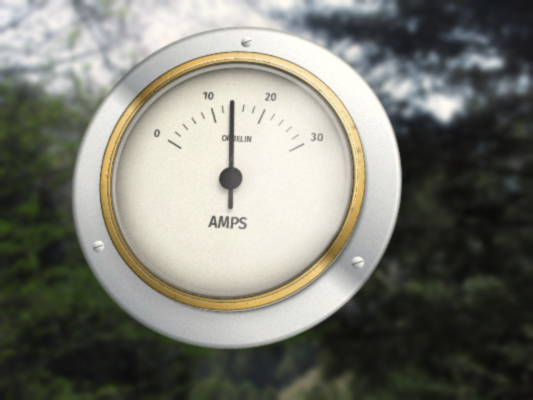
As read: 14; A
